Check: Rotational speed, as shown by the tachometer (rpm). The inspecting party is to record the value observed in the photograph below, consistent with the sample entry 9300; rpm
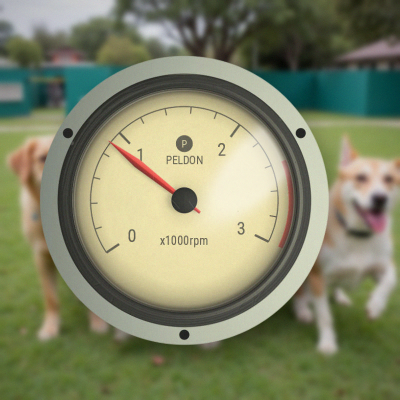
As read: 900; rpm
